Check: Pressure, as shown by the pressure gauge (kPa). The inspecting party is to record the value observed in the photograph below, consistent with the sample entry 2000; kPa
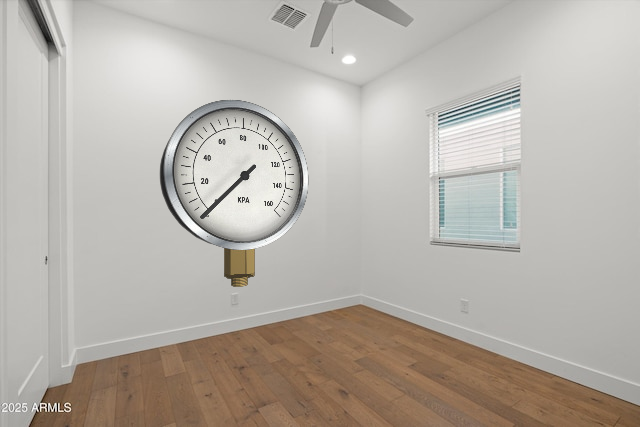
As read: 0; kPa
